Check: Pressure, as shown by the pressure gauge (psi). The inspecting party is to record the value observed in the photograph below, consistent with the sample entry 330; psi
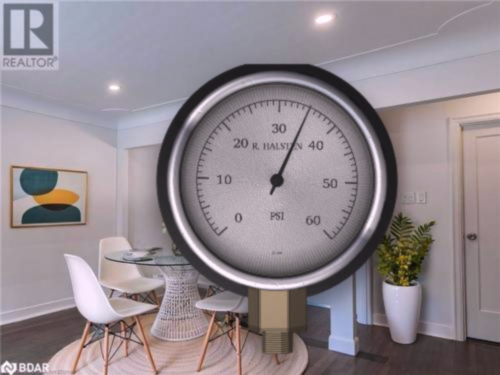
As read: 35; psi
